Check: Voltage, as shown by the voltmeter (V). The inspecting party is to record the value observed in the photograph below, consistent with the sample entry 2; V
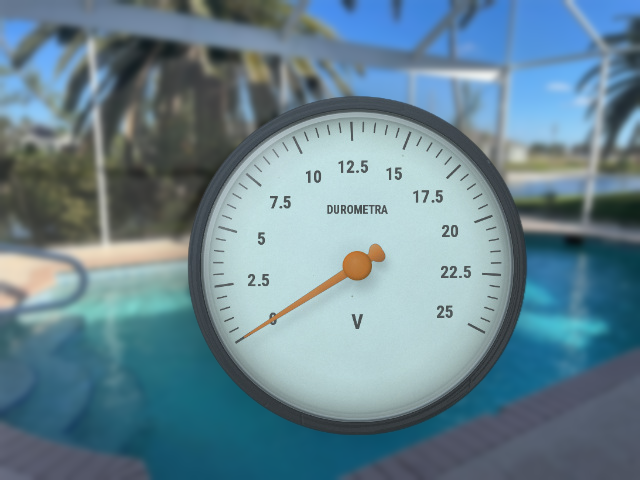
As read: 0; V
